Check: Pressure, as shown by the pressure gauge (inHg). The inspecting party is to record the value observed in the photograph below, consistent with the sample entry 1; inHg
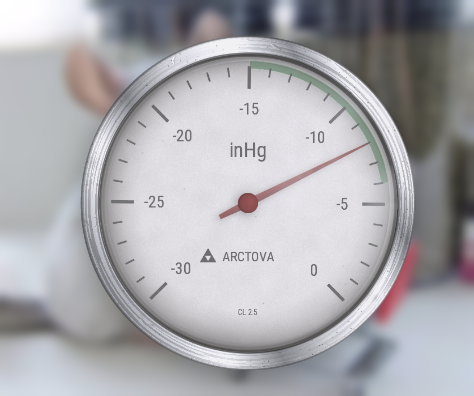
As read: -8; inHg
